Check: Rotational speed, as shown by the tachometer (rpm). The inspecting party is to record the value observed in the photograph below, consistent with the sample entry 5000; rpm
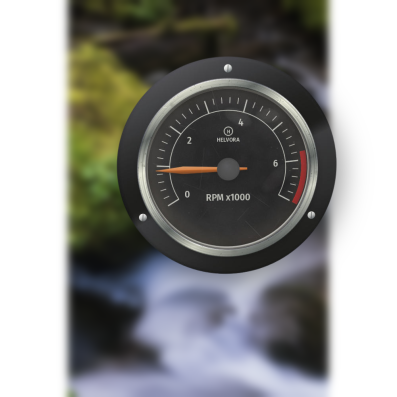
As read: 900; rpm
